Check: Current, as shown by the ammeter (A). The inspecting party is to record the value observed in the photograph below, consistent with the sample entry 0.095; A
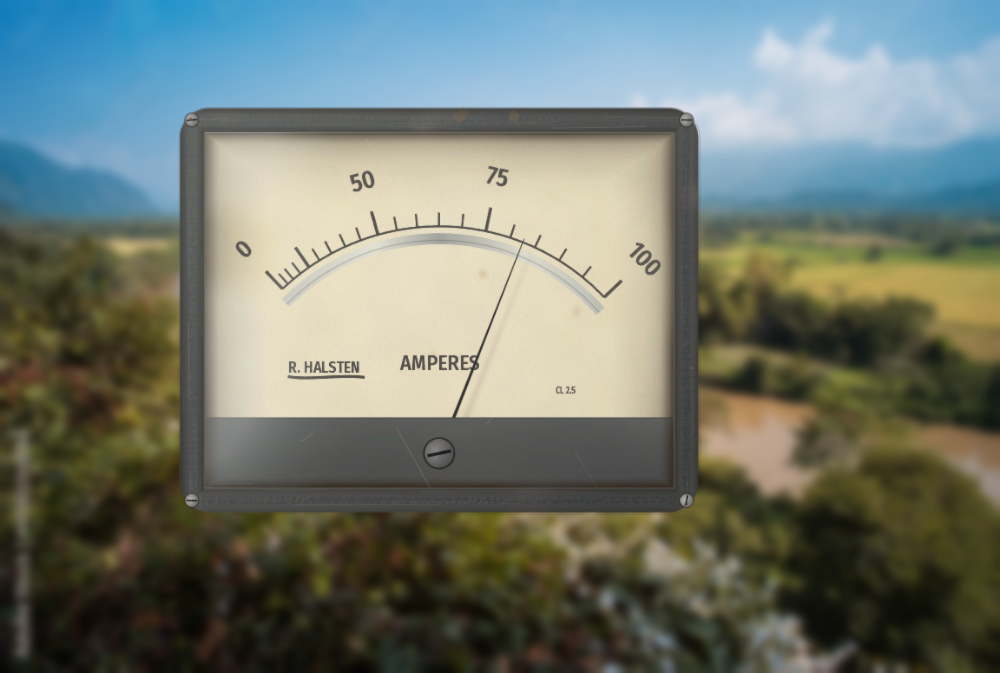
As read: 82.5; A
